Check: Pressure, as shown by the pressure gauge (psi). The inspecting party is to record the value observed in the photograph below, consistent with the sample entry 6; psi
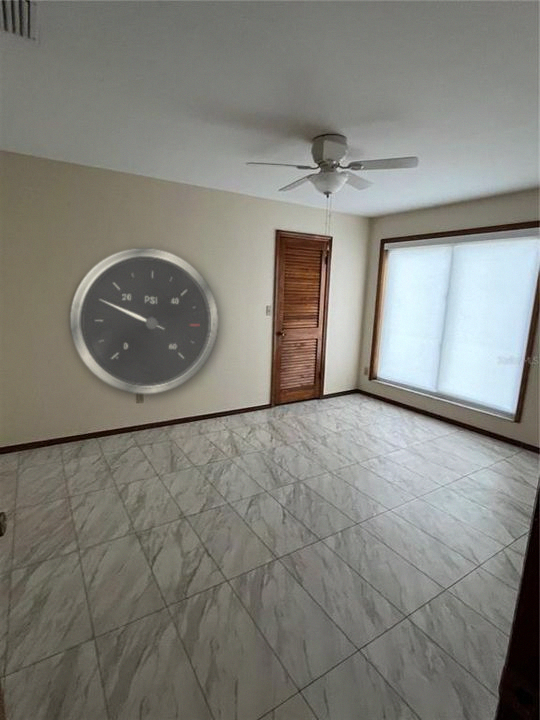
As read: 15; psi
